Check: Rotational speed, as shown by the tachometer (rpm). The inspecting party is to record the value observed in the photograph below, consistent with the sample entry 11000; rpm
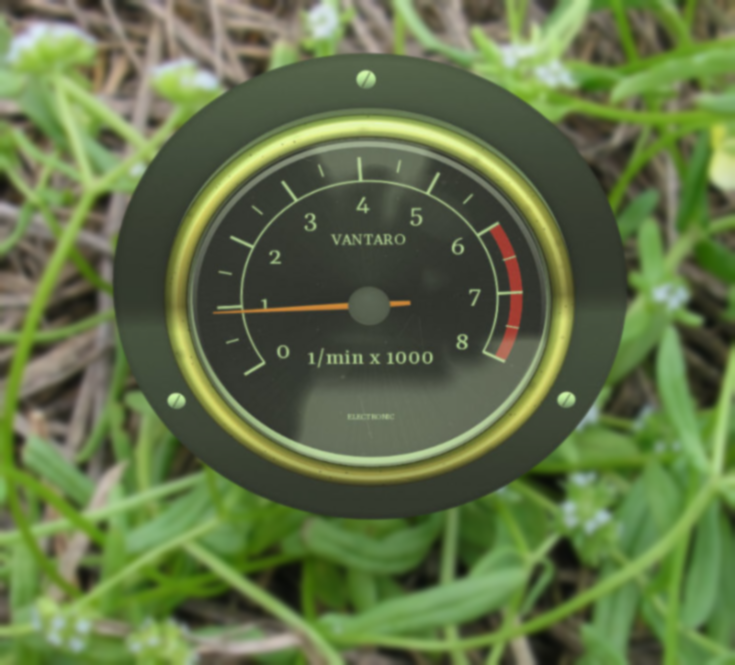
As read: 1000; rpm
